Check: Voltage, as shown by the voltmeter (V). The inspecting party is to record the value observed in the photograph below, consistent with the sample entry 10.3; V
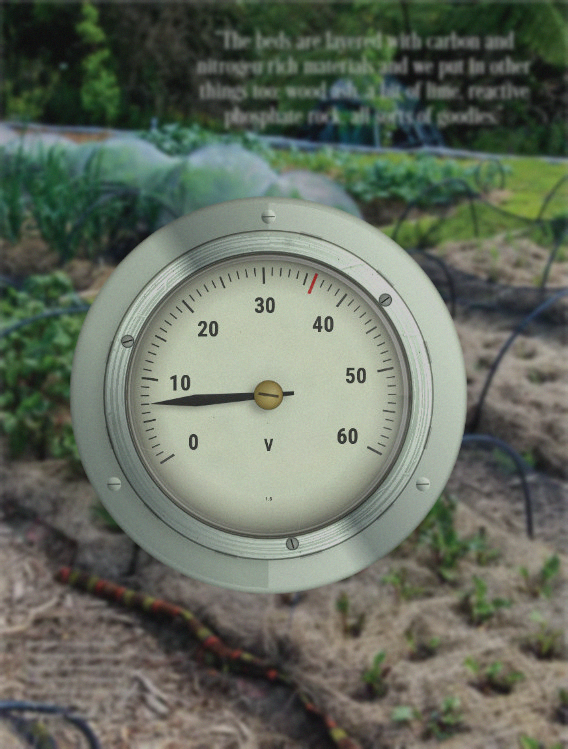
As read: 7; V
